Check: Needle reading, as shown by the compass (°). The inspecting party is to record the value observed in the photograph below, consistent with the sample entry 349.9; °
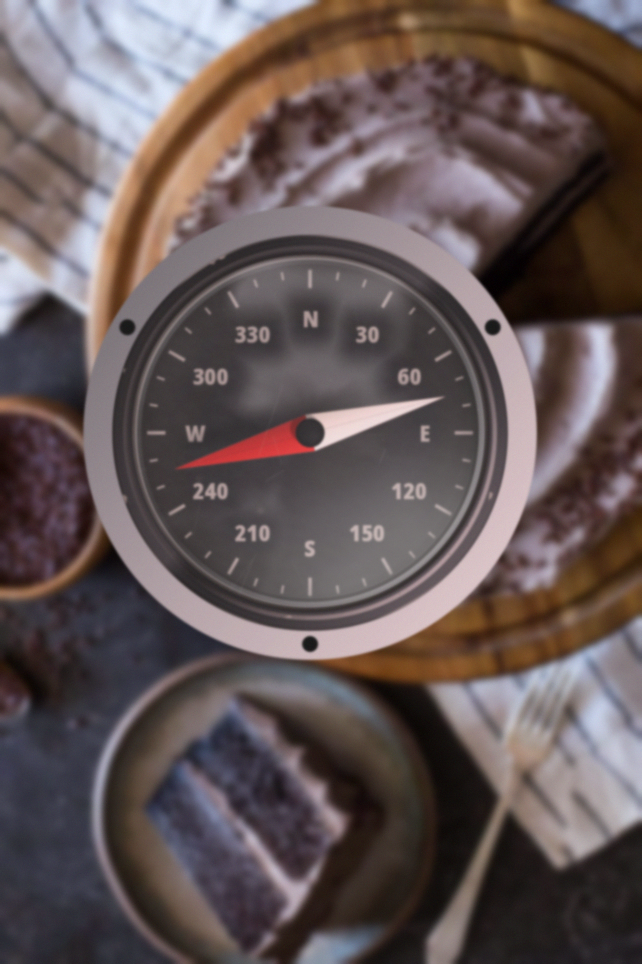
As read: 255; °
